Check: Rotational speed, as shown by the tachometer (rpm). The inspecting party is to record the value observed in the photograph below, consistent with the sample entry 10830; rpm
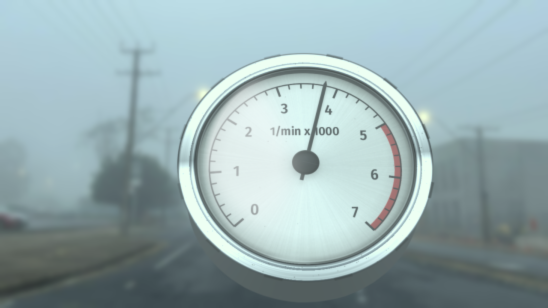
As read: 3800; rpm
